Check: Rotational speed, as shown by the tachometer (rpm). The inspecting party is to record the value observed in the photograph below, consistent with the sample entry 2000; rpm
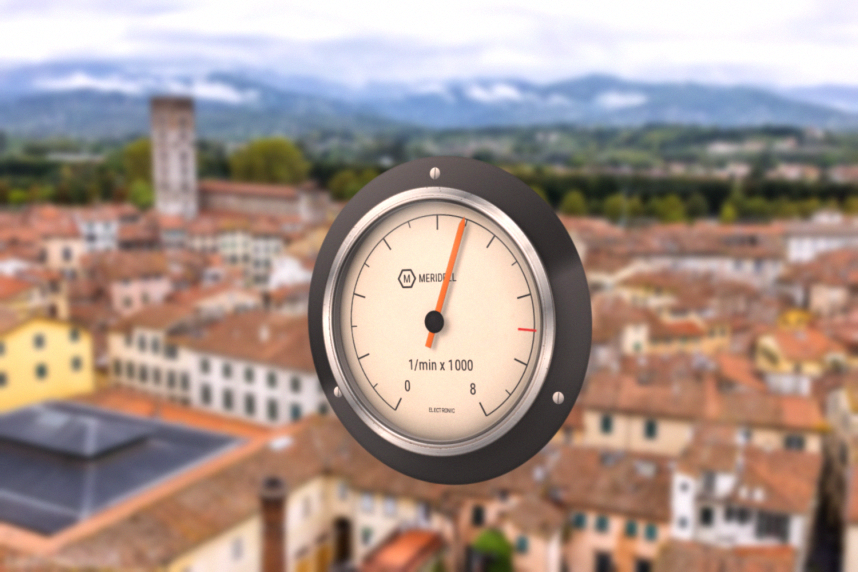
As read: 4500; rpm
